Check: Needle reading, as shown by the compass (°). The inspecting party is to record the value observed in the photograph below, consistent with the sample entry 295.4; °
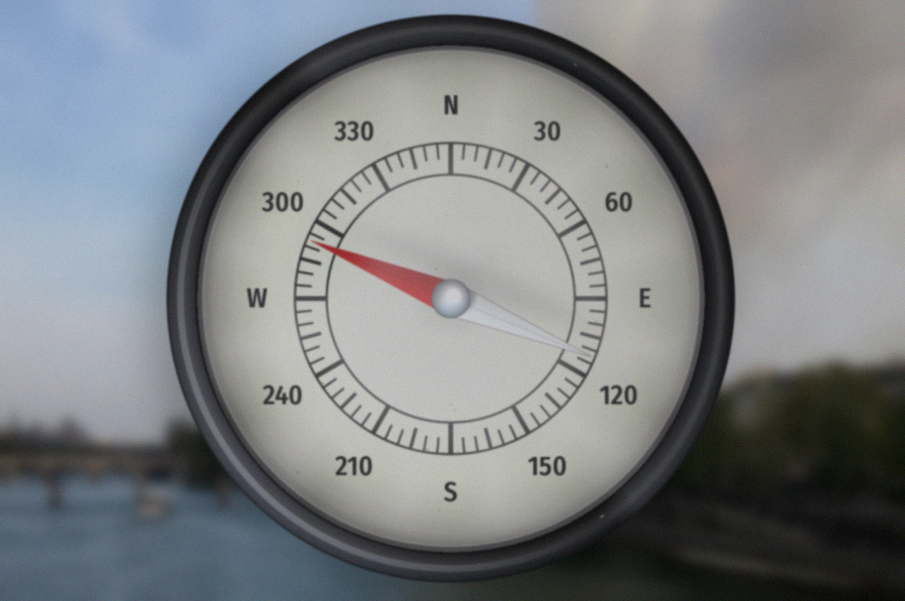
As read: 292.5; °
